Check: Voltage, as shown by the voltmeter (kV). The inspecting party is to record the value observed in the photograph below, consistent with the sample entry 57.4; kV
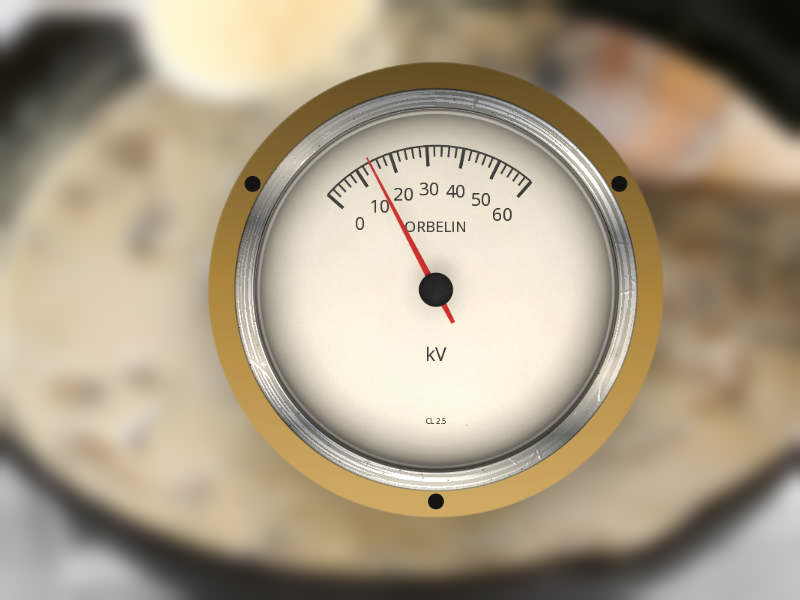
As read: 14; kV
